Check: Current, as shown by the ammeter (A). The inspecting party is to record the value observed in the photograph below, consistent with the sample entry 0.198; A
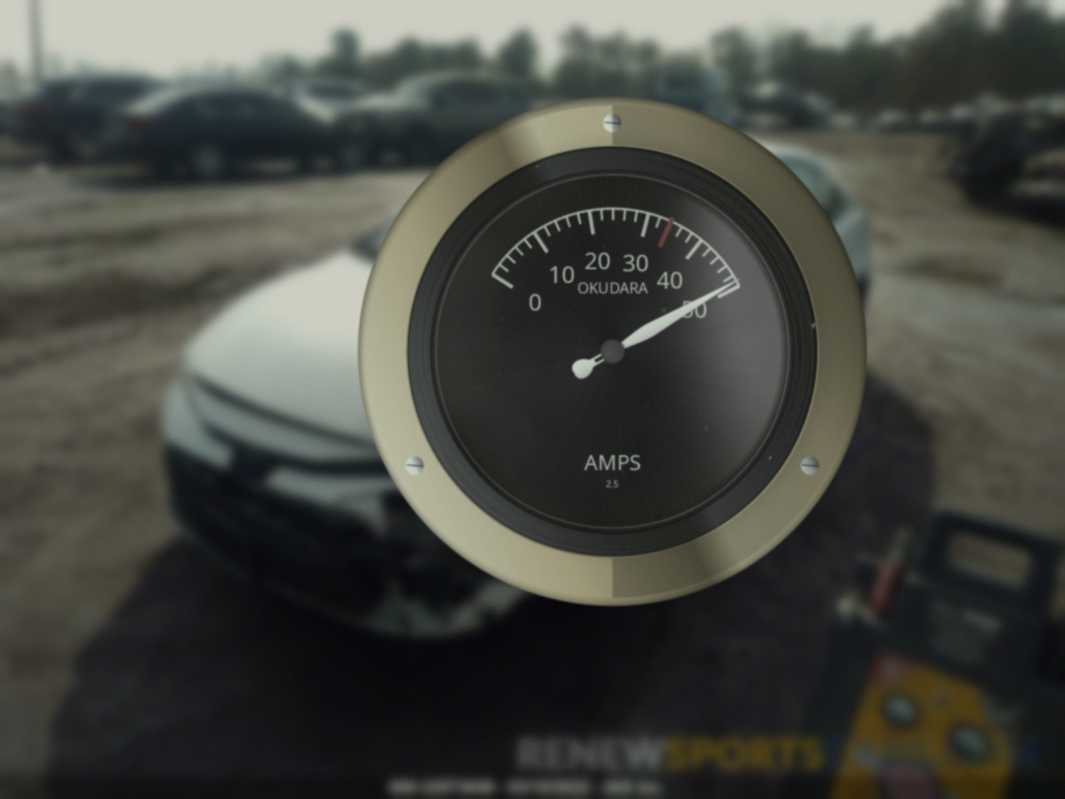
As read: 49; A
